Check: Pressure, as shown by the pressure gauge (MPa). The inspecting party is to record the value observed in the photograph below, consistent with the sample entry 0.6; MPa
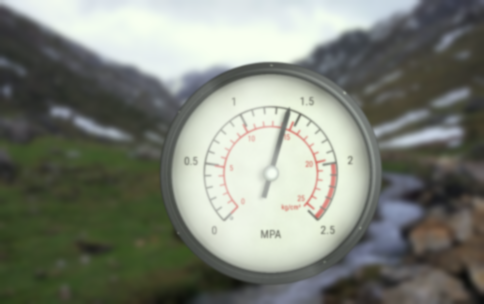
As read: 1.4; MPa
